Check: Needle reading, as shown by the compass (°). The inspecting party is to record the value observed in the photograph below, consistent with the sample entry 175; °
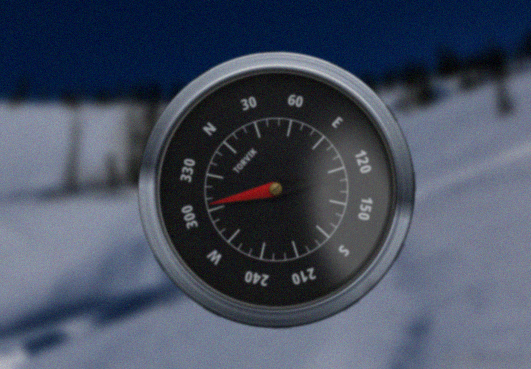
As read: 305; °
